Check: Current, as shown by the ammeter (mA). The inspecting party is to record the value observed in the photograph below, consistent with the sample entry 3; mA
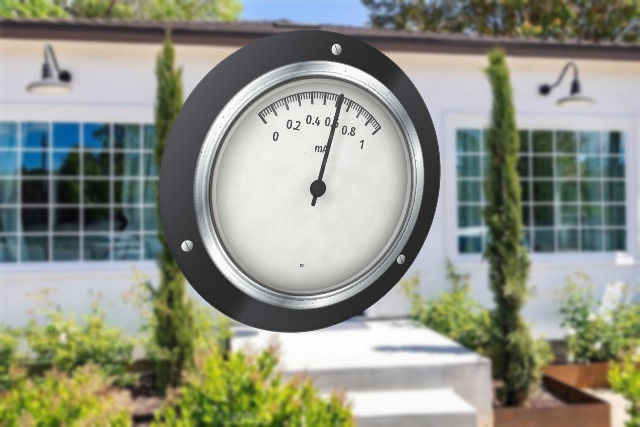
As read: 0.6; mA
